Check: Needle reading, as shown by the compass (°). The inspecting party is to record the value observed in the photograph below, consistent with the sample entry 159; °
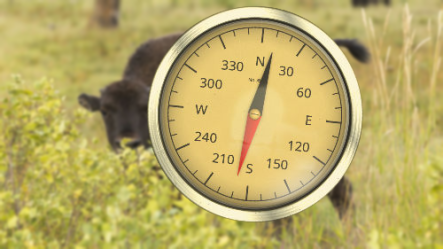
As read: 190; °
